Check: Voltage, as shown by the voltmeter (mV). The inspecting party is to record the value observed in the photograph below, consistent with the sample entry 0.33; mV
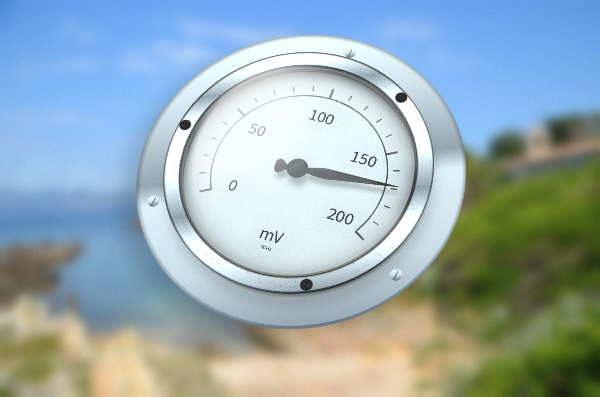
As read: 170; mV
